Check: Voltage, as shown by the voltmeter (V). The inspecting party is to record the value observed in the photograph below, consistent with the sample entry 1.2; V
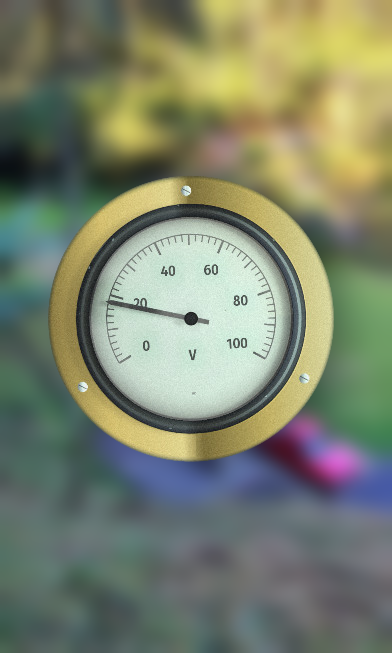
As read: 18; V
